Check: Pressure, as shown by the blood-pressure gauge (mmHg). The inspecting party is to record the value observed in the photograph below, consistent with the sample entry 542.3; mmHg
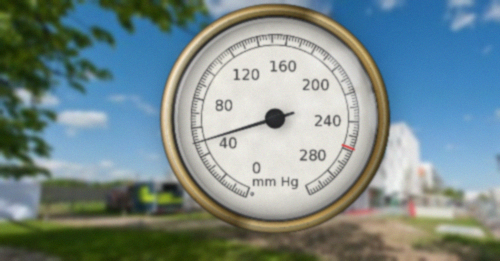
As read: 50; mmHg
